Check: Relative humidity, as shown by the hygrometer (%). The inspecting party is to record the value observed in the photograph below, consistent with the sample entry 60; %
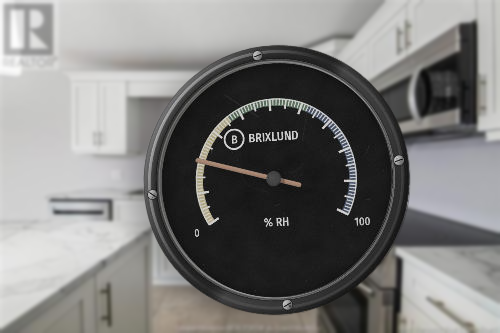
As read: 20; %
